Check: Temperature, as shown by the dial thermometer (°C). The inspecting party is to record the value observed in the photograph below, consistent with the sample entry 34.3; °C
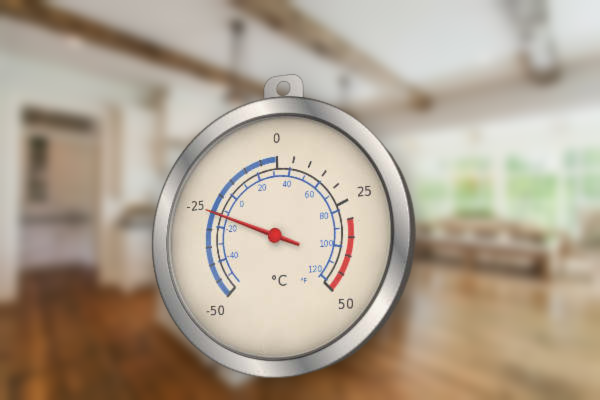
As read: -25; °C
